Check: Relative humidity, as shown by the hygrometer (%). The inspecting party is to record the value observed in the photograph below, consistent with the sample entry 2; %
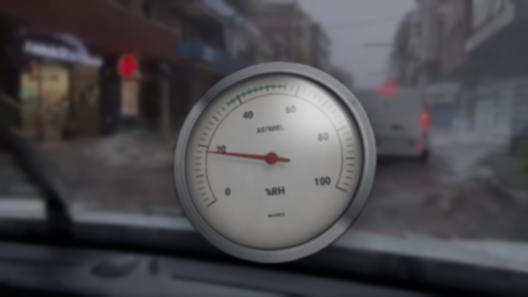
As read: 18; %
